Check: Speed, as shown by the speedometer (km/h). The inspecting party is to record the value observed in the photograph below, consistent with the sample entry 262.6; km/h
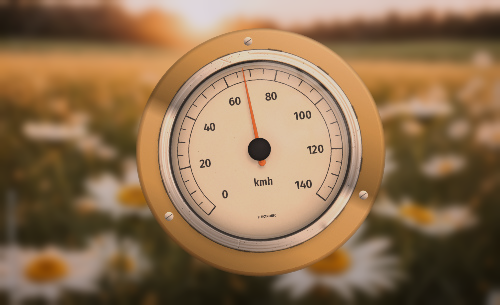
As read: 67.5; km/h
